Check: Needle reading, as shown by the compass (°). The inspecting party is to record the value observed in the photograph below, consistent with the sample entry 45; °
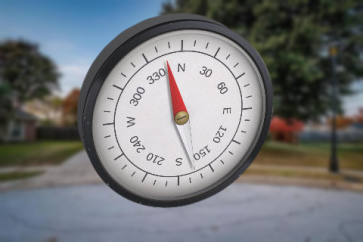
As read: 345; °
